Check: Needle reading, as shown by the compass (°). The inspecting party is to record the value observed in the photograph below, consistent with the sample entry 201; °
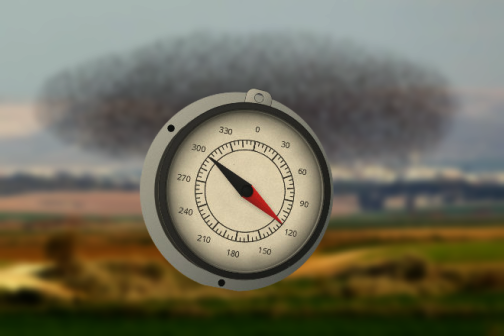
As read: 120; °
